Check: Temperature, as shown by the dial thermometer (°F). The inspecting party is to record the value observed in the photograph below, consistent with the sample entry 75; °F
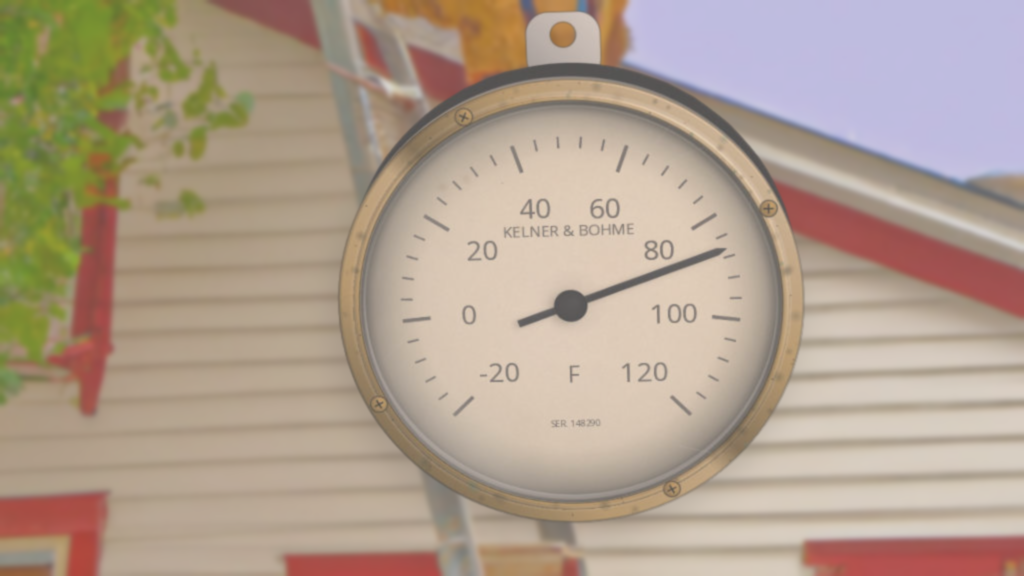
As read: 86; °F
